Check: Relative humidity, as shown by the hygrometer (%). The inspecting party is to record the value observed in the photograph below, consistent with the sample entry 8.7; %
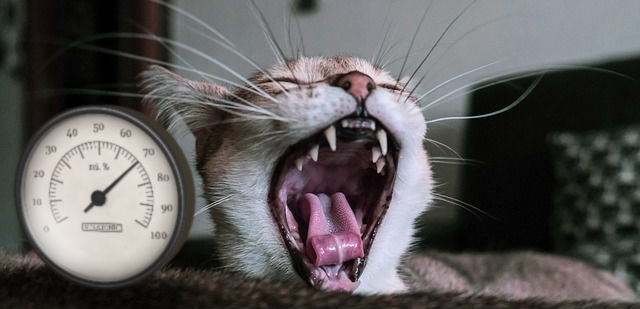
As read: 70; %
